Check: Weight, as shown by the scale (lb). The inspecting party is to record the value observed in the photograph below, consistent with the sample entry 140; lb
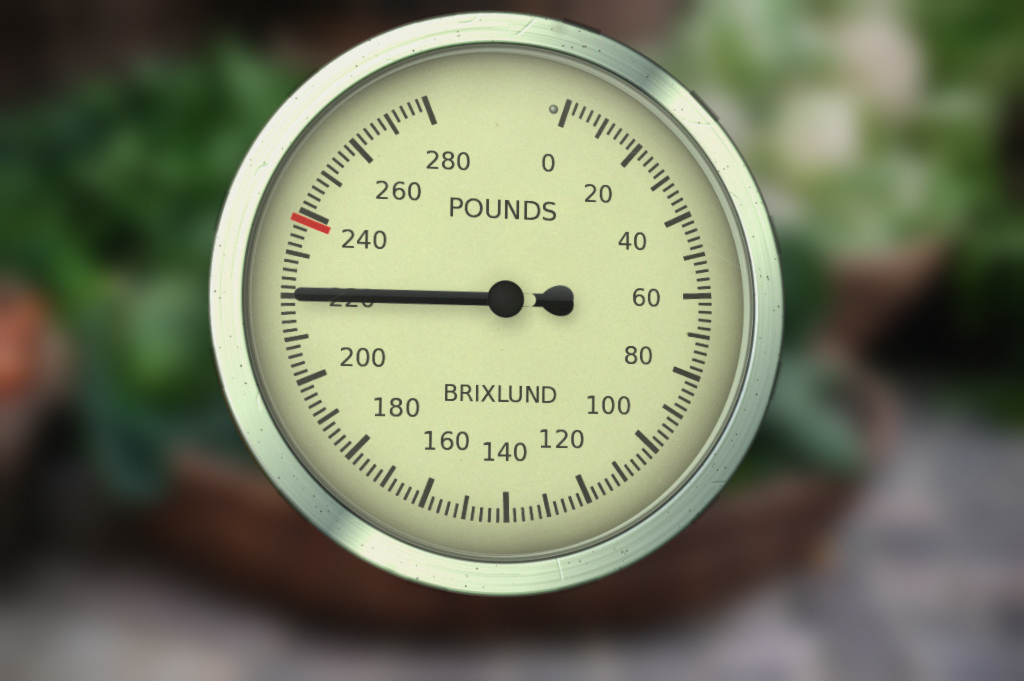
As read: 220; lb
